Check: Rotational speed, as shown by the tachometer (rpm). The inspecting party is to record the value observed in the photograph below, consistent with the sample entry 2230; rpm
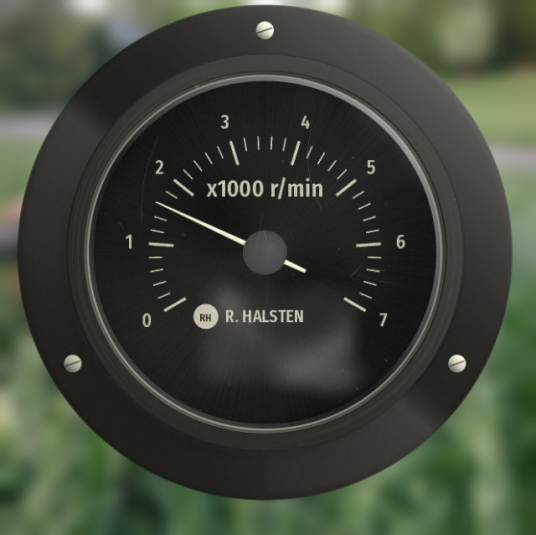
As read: 1600; rpm
